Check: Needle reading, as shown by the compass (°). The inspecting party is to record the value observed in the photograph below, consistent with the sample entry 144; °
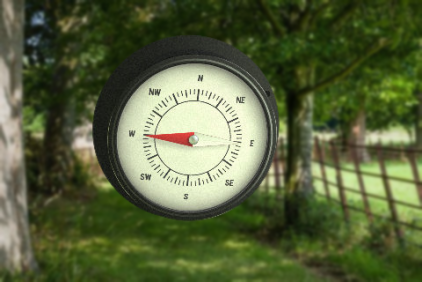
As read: 270; °
